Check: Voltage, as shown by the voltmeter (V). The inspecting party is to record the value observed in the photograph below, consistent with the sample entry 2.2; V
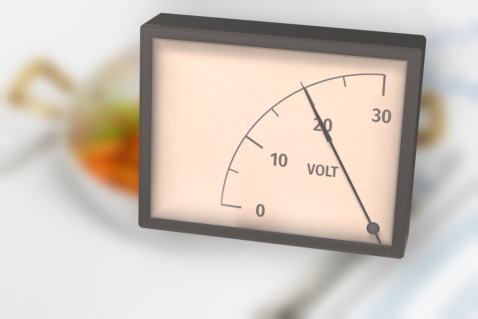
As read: 20; V
